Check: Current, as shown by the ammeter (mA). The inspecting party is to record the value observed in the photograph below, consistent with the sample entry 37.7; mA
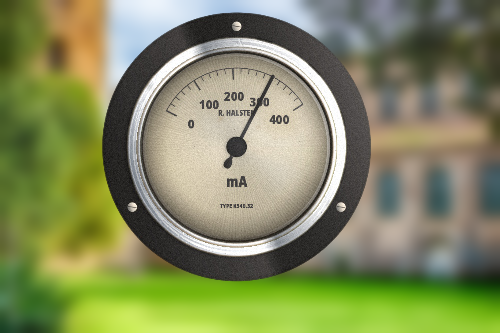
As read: 300; mA
